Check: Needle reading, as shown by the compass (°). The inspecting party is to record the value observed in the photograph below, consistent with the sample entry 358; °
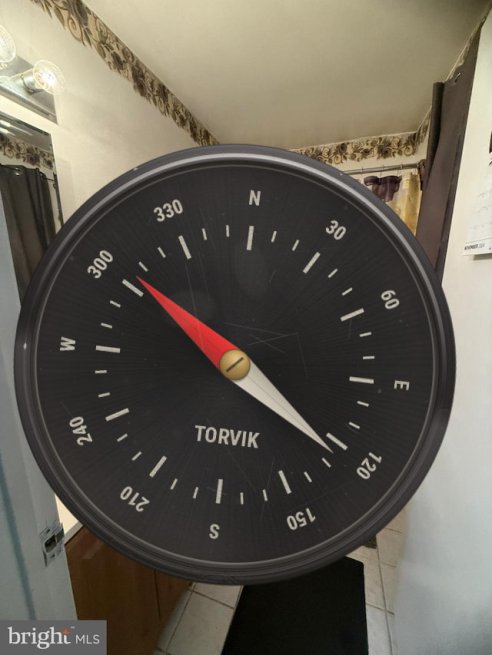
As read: 305; °
